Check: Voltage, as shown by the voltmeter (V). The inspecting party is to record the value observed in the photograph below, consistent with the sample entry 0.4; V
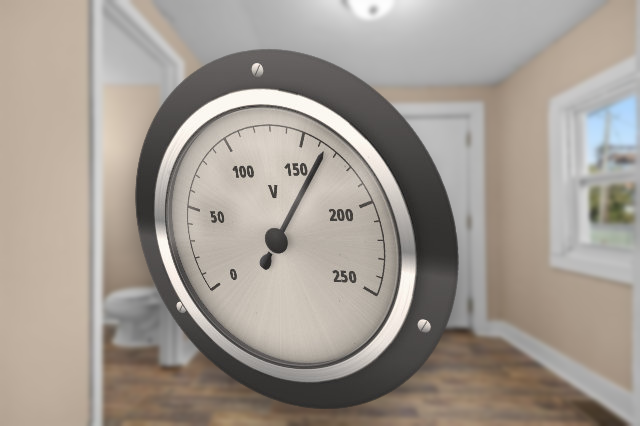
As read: 165; V
